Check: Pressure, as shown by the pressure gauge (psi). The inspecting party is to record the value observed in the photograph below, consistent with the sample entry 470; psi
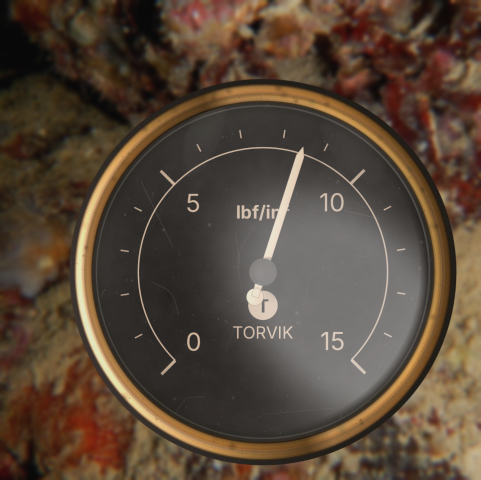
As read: 8.5; psi
